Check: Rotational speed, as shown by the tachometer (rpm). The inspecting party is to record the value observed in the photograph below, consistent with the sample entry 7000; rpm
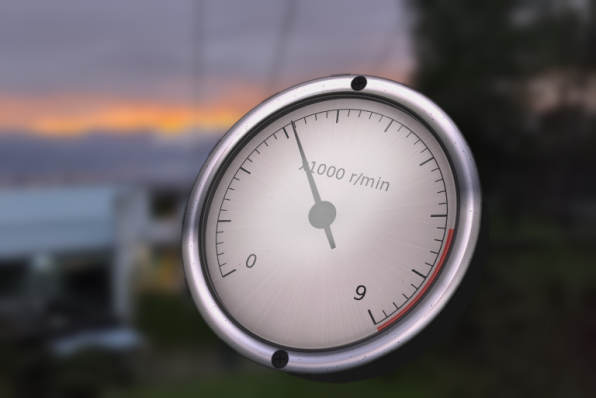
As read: 3200; rpm
